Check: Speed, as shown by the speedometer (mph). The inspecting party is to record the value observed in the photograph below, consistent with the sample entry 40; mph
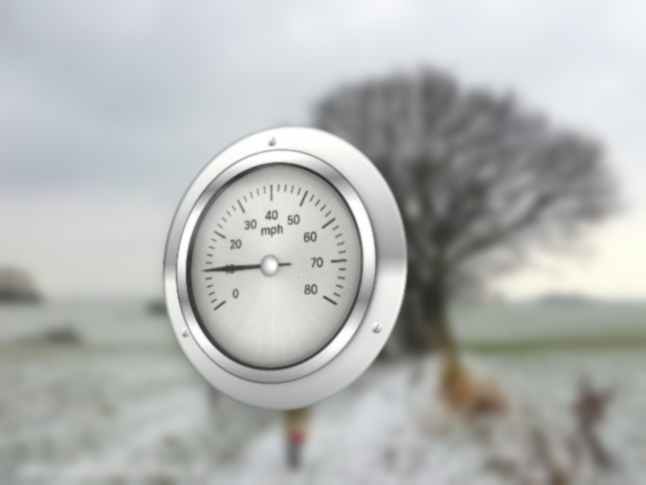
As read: 10; mph
